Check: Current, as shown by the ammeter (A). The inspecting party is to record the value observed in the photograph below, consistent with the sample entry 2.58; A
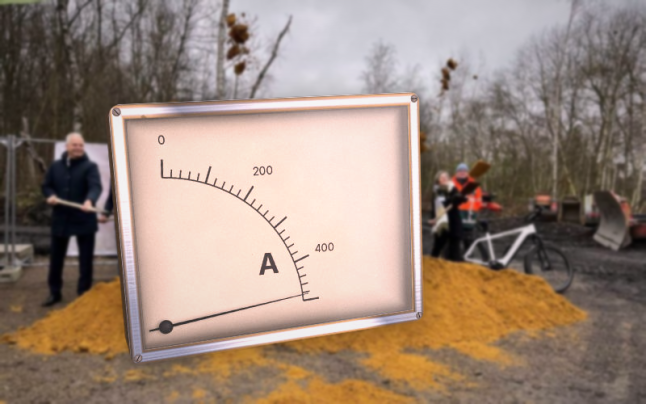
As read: 480; A
